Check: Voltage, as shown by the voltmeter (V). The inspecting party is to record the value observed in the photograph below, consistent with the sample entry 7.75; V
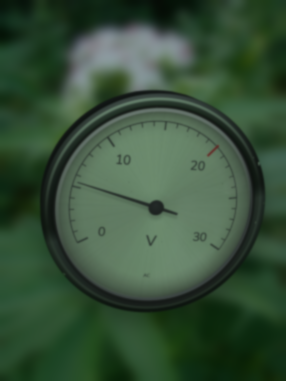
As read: 5.5; V
